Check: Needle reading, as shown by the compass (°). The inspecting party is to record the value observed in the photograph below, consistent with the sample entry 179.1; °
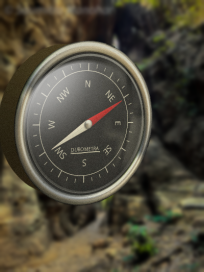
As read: 60; °
